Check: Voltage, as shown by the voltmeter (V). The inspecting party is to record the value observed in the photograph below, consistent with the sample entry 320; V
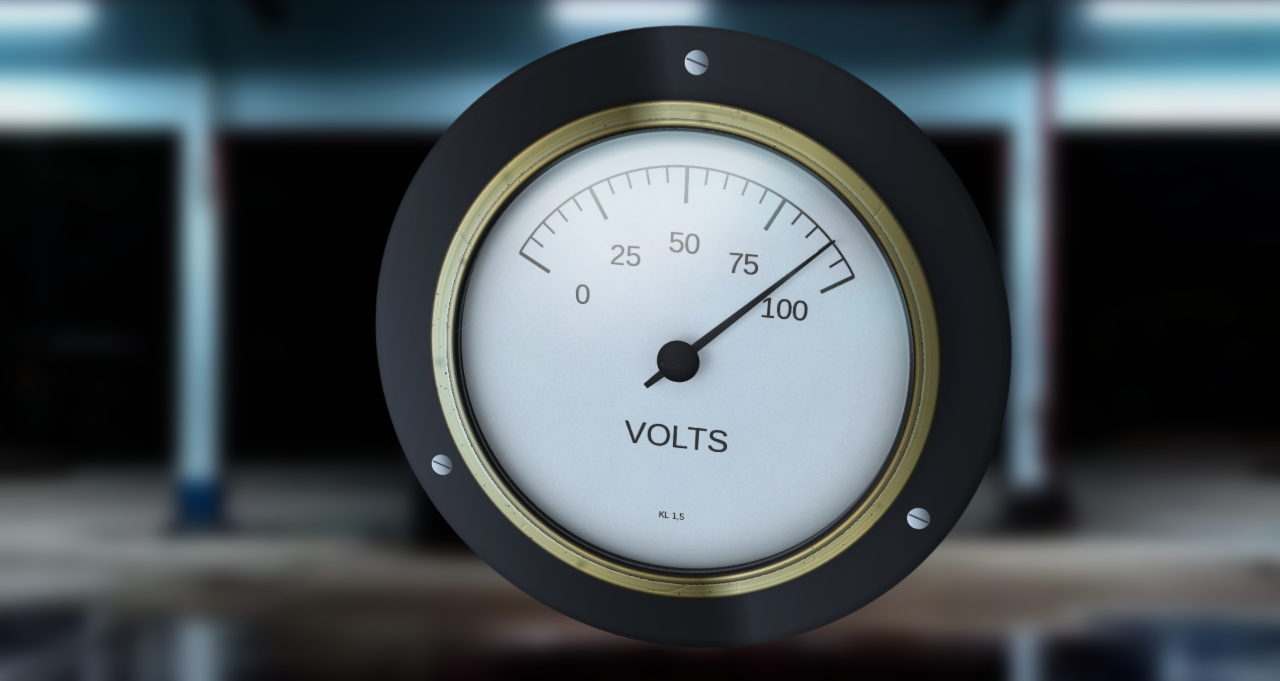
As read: 90; V
